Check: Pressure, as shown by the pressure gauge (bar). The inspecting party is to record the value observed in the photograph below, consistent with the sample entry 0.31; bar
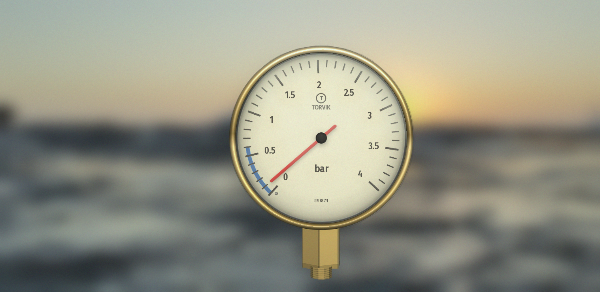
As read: 0.1; bar
